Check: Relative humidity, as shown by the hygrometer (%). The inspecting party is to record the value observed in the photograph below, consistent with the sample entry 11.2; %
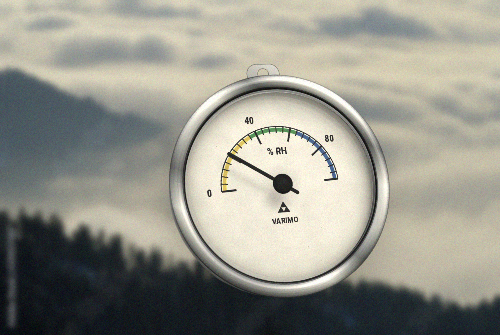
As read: 20; %
